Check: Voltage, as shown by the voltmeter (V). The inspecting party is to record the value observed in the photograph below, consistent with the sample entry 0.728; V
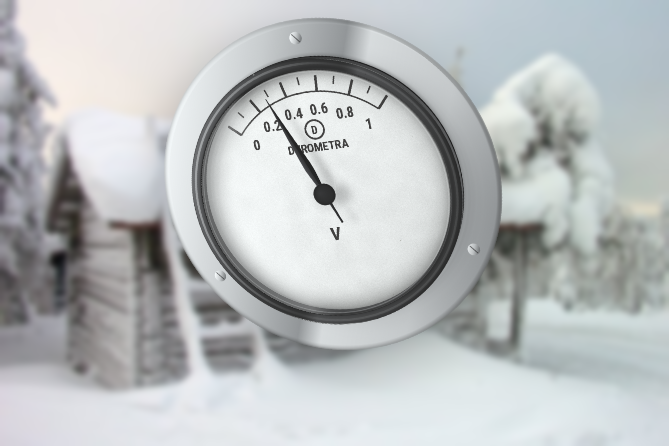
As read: 0.3; V
